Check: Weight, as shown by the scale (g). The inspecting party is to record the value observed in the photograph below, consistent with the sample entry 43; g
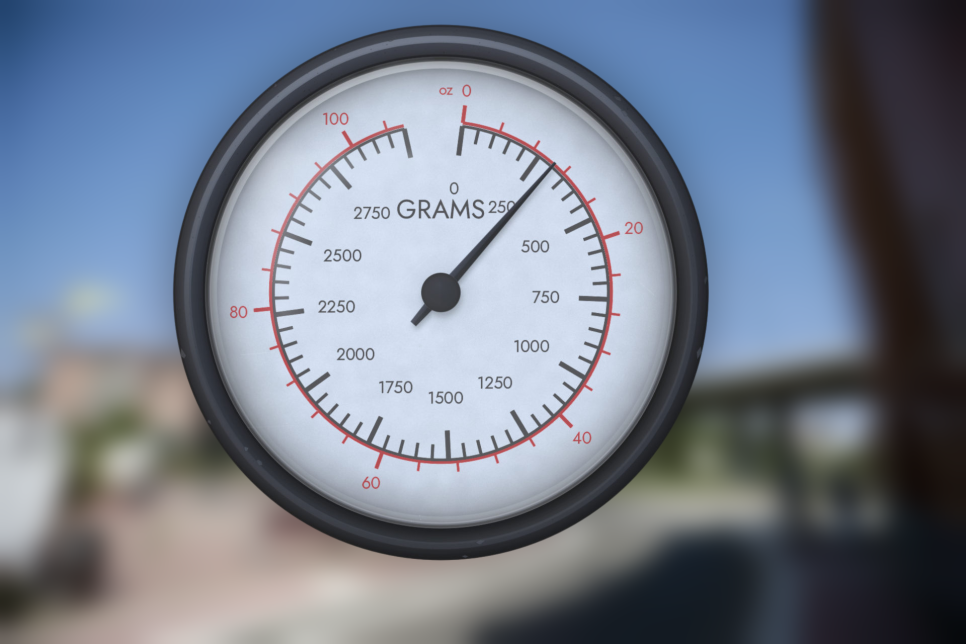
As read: 300; g
